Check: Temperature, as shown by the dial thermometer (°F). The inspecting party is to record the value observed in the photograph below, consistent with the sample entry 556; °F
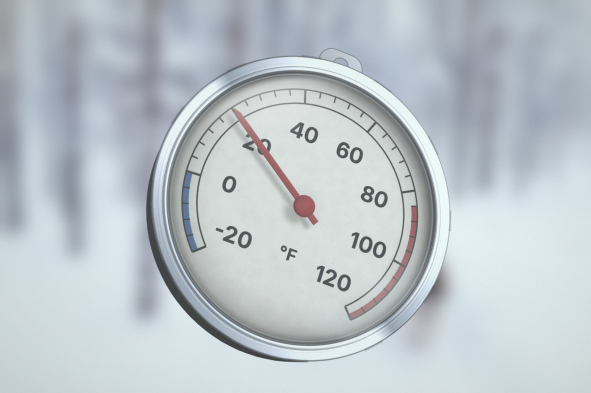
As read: 20; °F
